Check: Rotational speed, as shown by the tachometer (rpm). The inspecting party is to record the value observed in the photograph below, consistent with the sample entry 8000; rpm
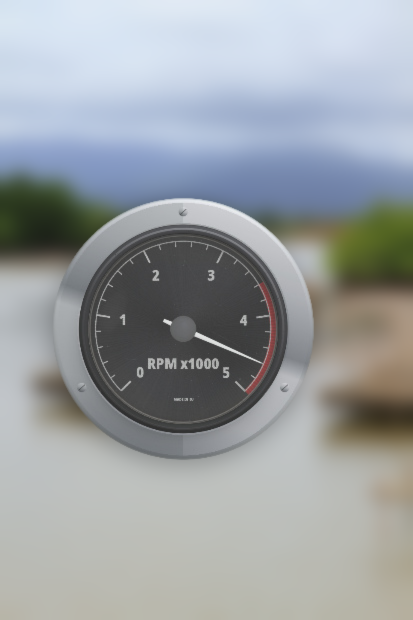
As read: 4600; rpm
